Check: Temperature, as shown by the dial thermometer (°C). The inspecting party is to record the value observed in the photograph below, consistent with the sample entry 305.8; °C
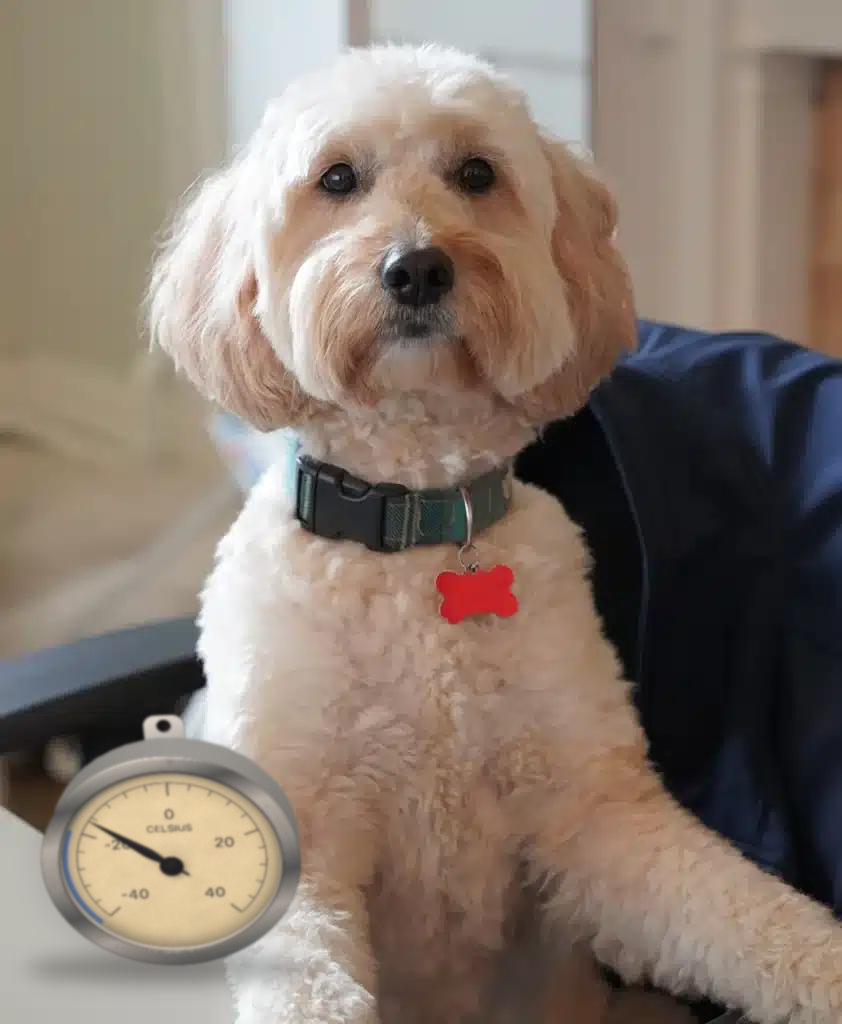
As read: -16; °C
